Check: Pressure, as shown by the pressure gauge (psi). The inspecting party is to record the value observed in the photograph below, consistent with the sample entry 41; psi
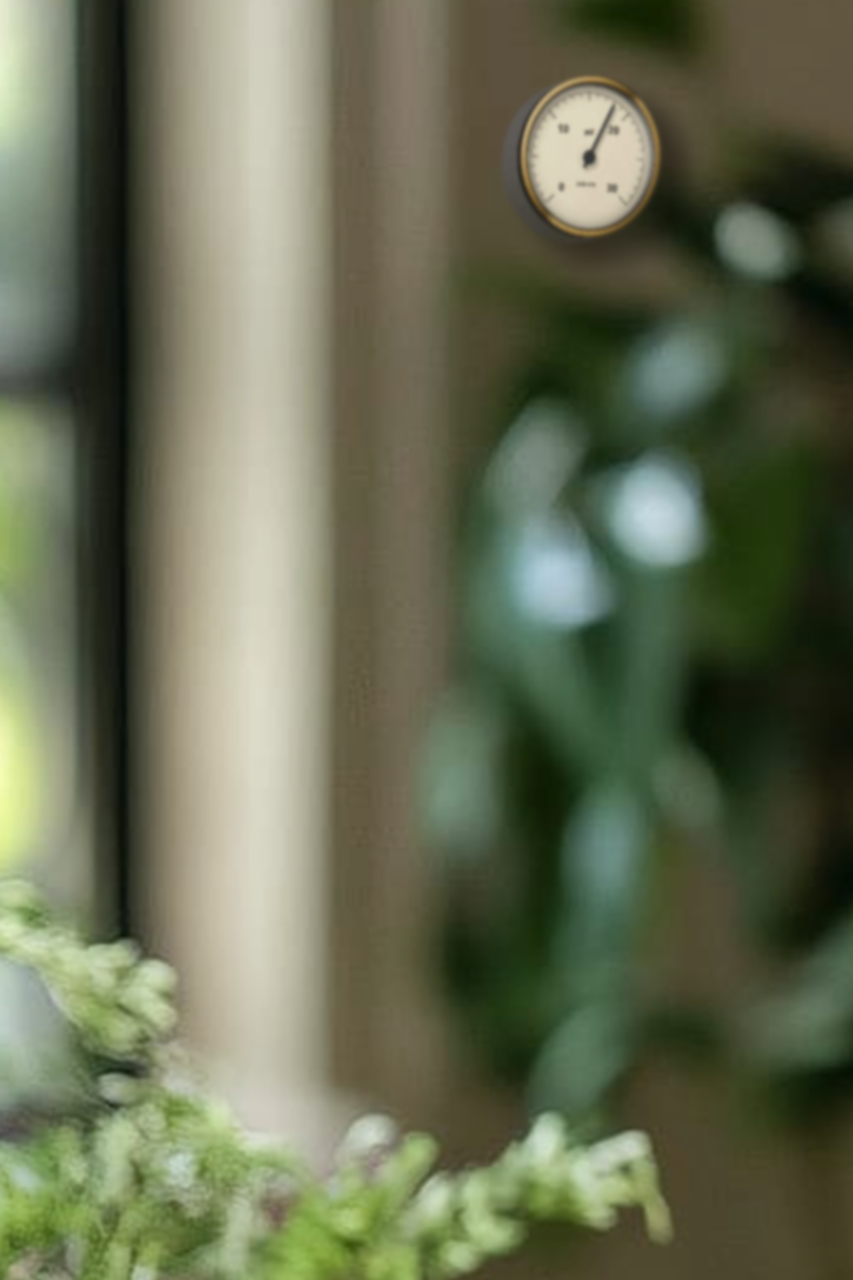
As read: 18; psi
